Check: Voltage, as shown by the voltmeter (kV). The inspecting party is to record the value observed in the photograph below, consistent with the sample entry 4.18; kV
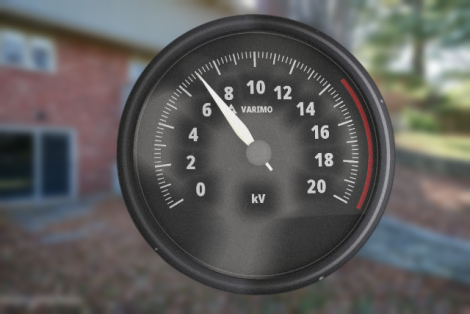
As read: 7; kV
